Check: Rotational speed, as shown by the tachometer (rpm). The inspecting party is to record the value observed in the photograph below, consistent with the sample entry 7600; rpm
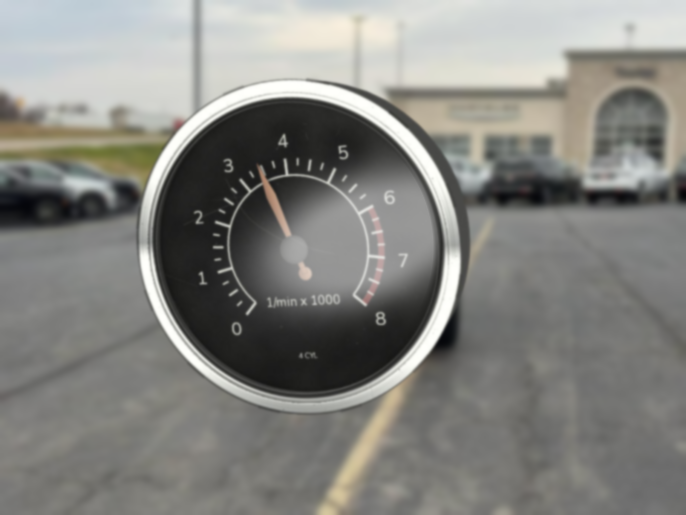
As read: 3500; rpm
